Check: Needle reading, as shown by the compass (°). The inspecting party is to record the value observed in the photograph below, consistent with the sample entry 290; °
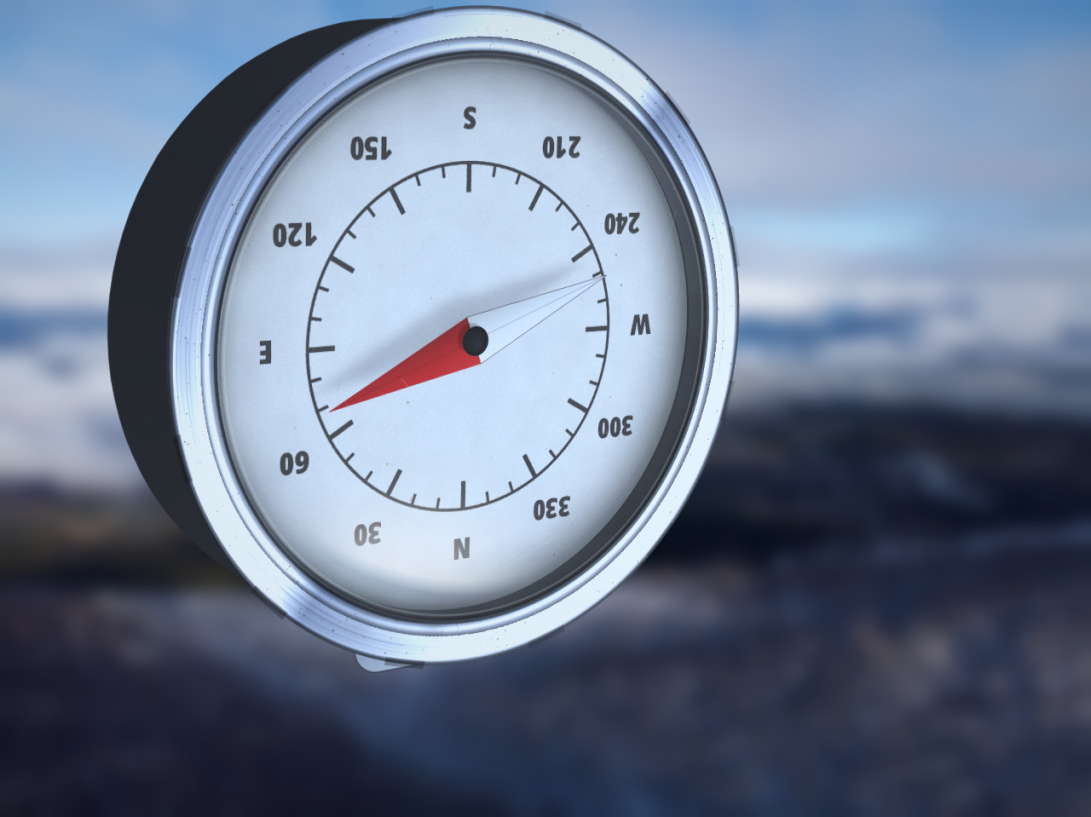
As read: 70; °
